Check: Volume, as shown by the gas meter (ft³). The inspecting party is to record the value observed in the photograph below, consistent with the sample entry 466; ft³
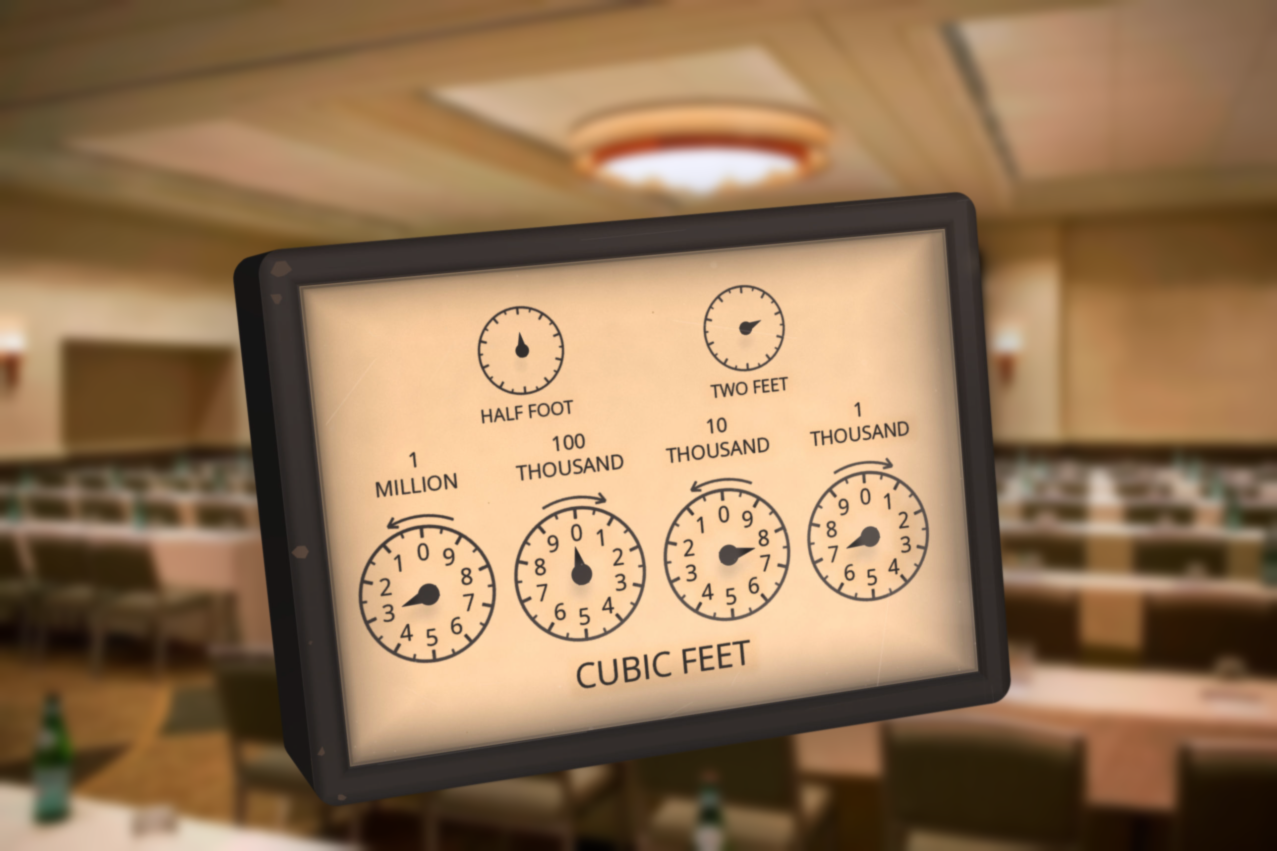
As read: 297700; ft³
